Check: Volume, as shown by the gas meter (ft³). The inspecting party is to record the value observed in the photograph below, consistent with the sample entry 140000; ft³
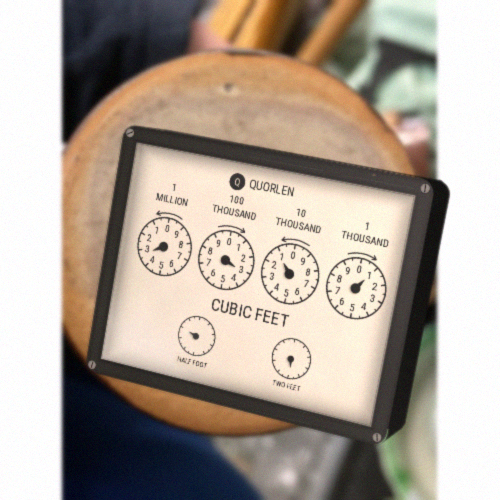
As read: 331100; ft³
